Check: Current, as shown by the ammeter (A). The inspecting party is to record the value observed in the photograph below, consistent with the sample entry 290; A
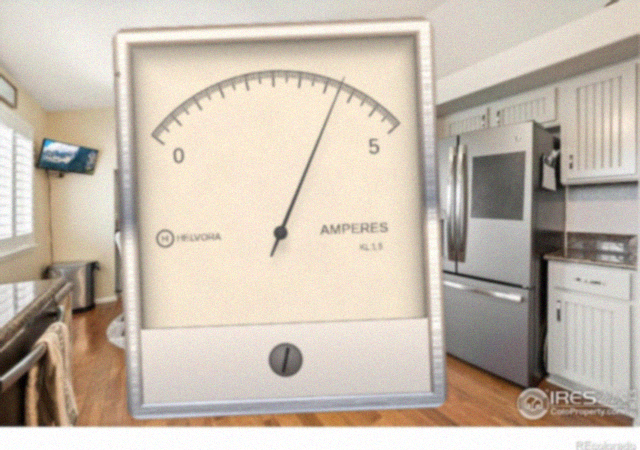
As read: 3.75; A
